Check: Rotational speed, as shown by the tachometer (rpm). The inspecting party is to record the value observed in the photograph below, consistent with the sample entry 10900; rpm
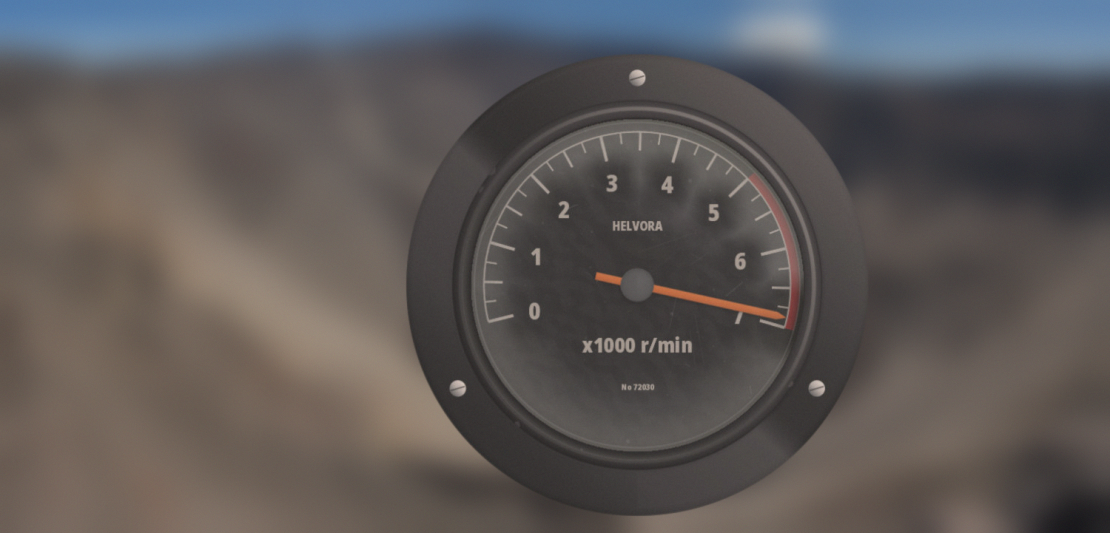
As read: 6875; rpm
